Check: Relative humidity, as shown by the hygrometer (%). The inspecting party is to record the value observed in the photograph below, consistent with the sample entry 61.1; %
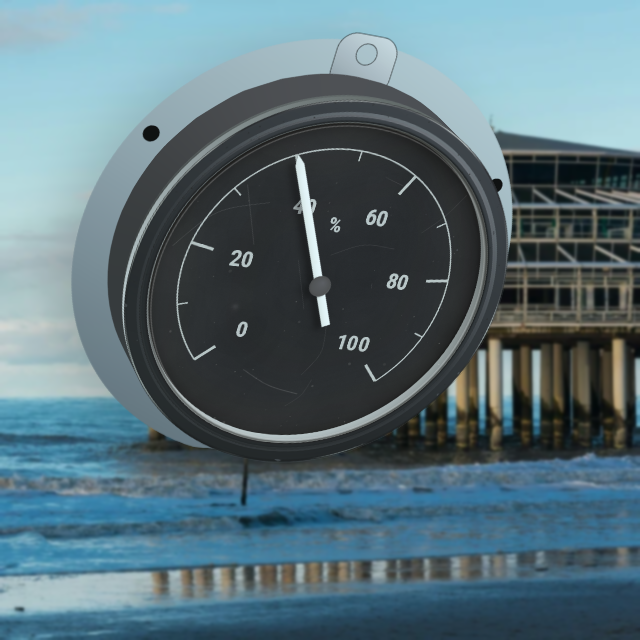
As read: 40; %
